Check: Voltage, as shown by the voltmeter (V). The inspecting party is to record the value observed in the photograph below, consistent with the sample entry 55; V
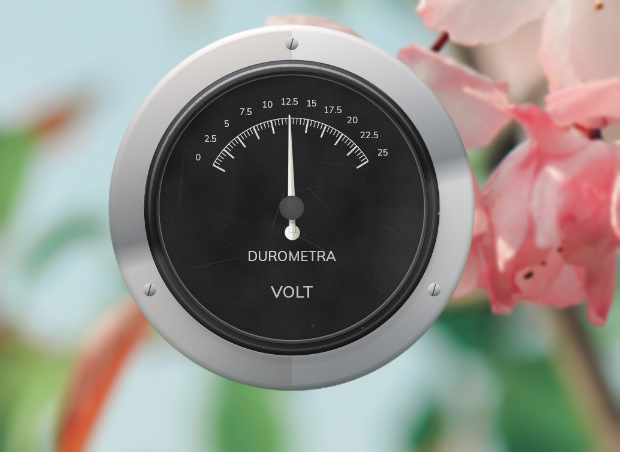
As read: 12.5; V
